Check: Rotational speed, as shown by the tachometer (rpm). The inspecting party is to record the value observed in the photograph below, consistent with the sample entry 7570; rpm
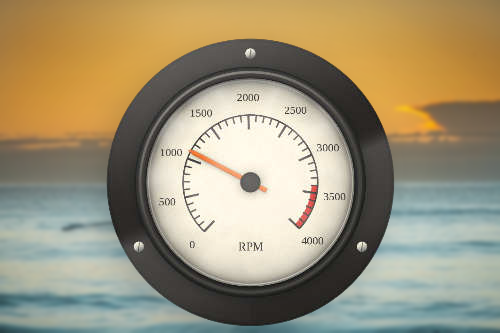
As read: 1100; rpm
